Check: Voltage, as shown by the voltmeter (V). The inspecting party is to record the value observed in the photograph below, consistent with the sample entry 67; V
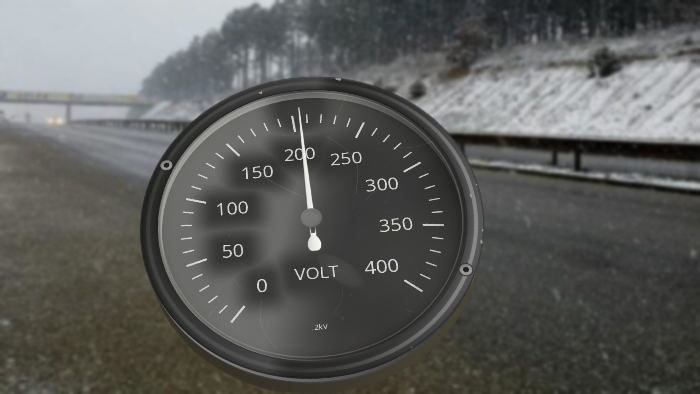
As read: 205; V
